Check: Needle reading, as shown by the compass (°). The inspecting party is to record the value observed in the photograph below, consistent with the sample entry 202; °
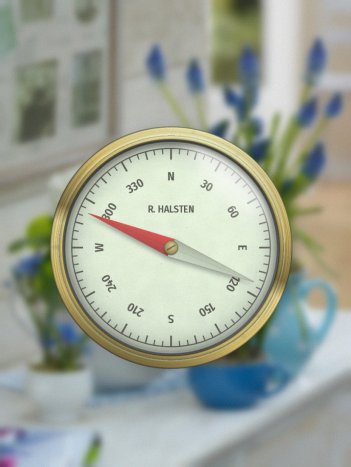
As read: 292.5; °
